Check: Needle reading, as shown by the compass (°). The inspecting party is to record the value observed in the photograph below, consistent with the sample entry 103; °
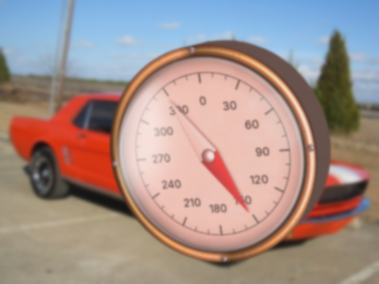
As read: 150; °
